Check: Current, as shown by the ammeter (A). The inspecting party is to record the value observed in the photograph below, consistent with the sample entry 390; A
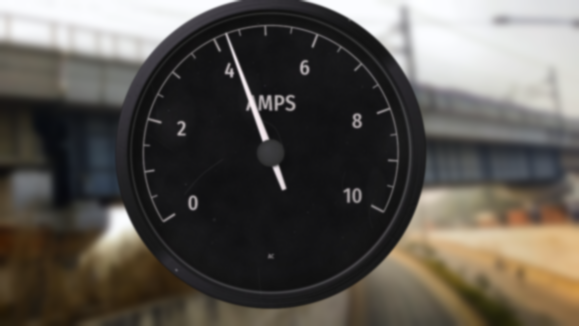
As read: 4.25; A
